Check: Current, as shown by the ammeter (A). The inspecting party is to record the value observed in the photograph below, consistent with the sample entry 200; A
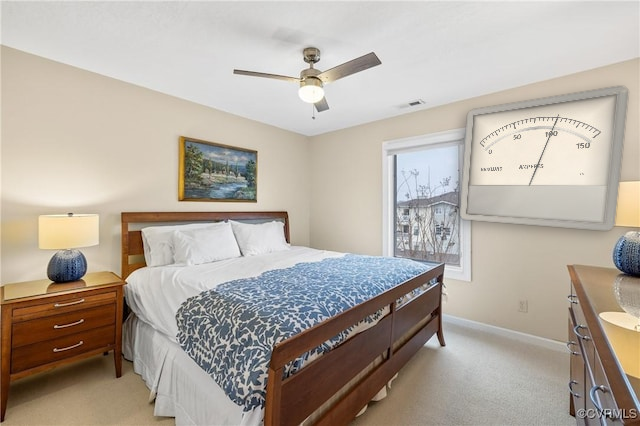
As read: 100; A
